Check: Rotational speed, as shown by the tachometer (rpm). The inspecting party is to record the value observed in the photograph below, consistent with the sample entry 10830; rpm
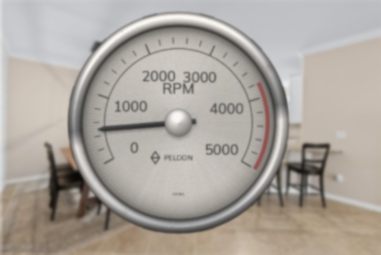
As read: 500; rpm
